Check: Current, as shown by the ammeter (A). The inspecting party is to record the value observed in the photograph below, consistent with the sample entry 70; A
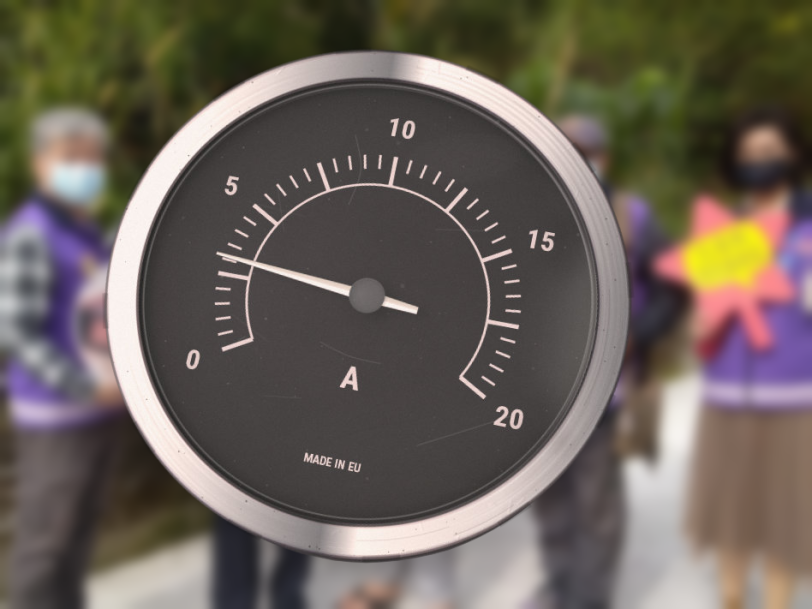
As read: 3; A
